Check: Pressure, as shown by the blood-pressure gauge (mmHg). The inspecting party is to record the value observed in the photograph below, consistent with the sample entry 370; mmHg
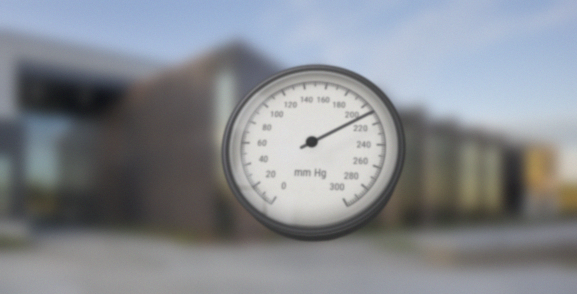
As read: 210; mmHg
